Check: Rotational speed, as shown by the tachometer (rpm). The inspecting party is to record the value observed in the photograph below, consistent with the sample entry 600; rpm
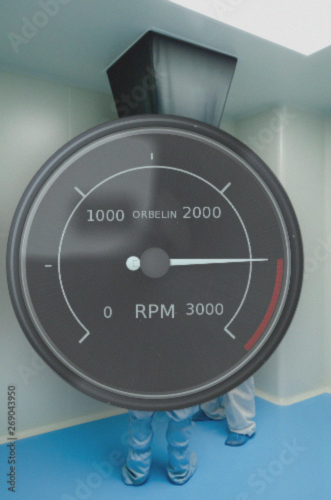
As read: 2500; rpm
